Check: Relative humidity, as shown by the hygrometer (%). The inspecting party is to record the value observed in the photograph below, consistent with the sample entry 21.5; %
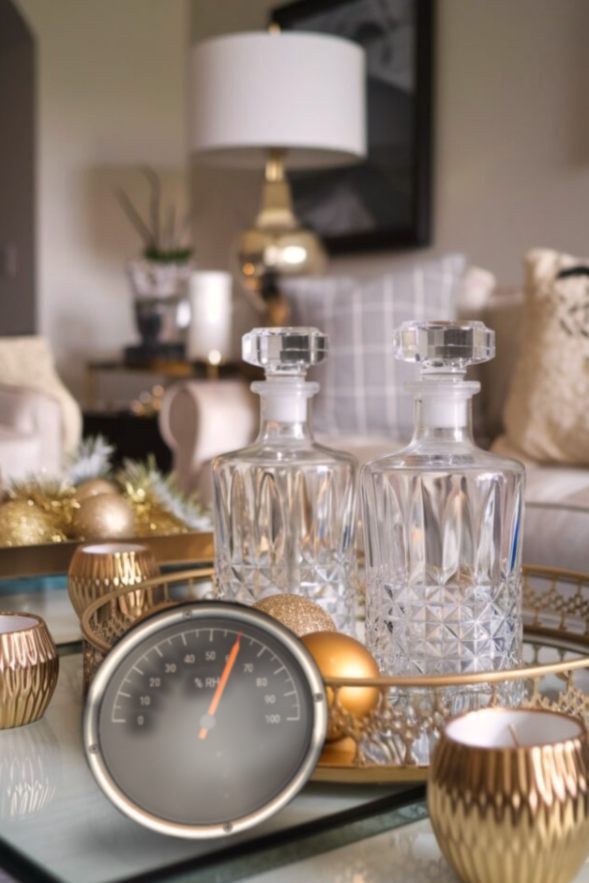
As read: 60; %
